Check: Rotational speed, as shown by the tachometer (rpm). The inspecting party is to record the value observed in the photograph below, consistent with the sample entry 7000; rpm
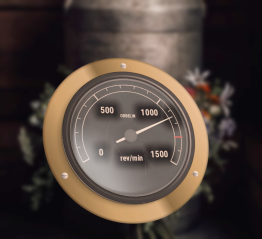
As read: 1150; rpm
